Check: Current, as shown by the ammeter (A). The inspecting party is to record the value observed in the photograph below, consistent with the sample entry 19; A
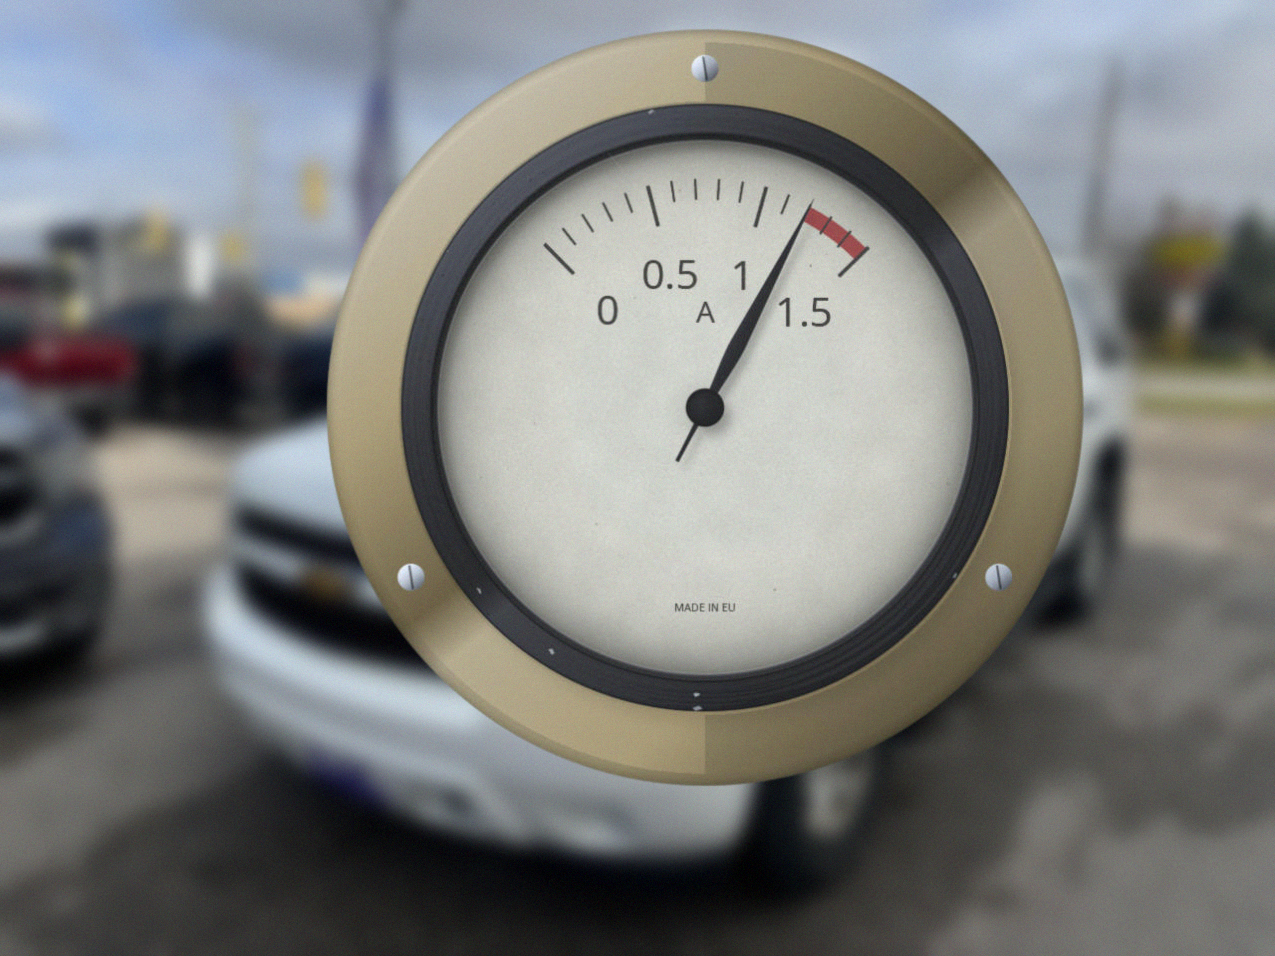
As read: 1.2; A
